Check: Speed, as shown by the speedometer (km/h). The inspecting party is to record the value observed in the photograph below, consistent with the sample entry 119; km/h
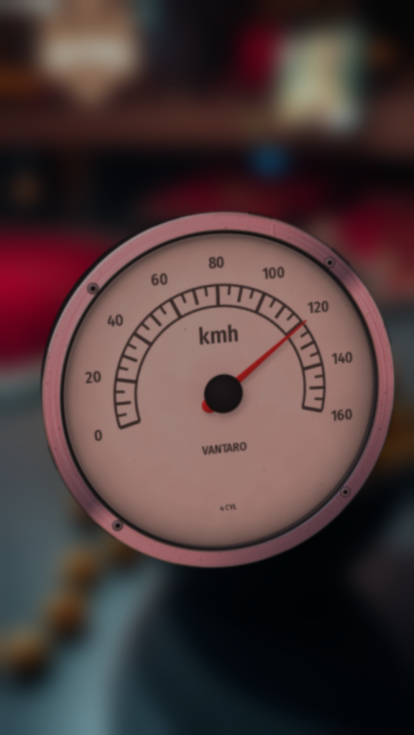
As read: 120; km/h
